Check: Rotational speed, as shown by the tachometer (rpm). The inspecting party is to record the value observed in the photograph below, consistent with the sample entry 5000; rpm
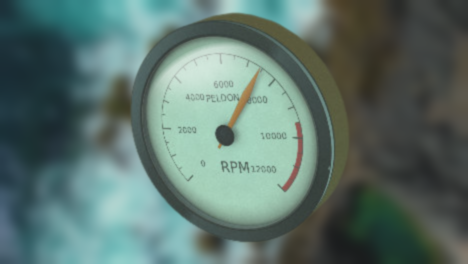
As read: 7500; rpm
